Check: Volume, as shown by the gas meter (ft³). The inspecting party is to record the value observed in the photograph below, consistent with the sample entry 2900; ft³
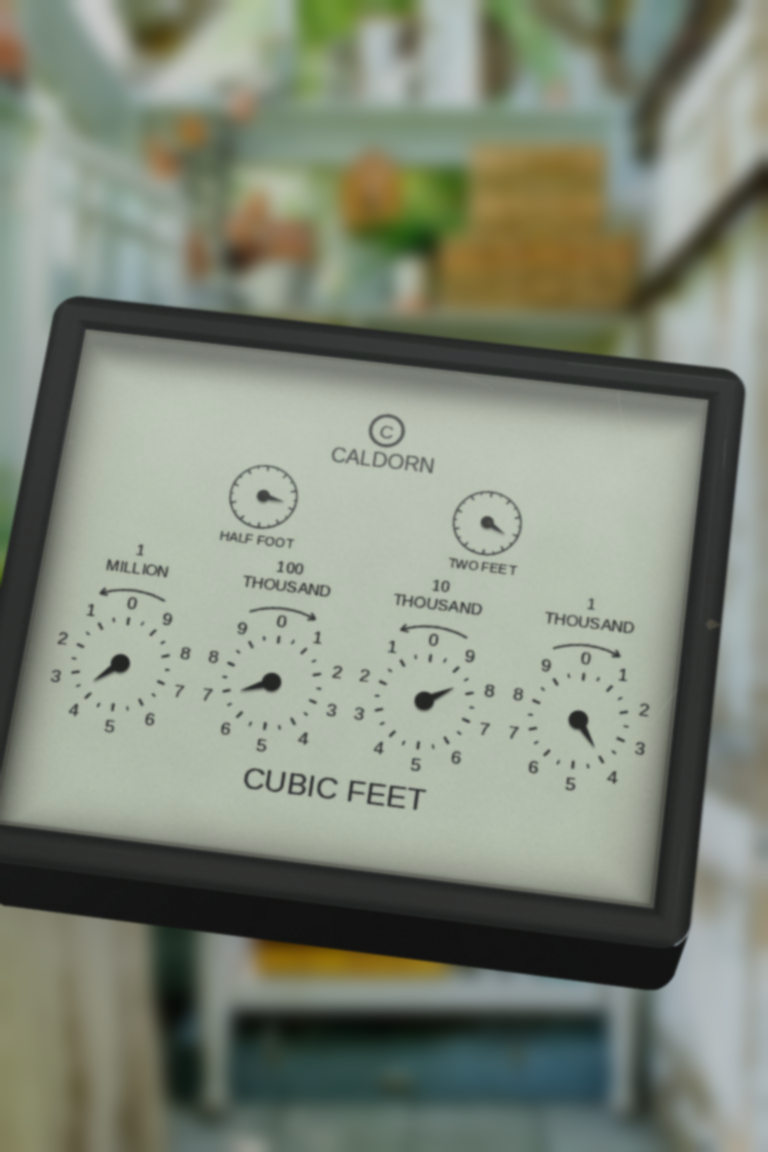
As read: 368400; ft³
